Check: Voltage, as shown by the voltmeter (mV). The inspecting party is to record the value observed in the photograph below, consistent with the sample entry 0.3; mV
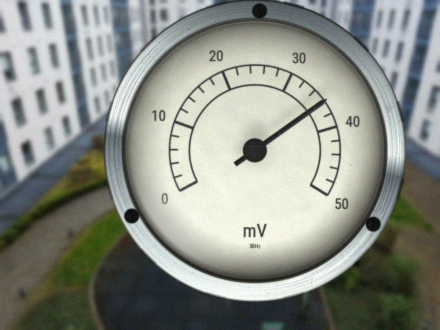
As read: 36; mV
